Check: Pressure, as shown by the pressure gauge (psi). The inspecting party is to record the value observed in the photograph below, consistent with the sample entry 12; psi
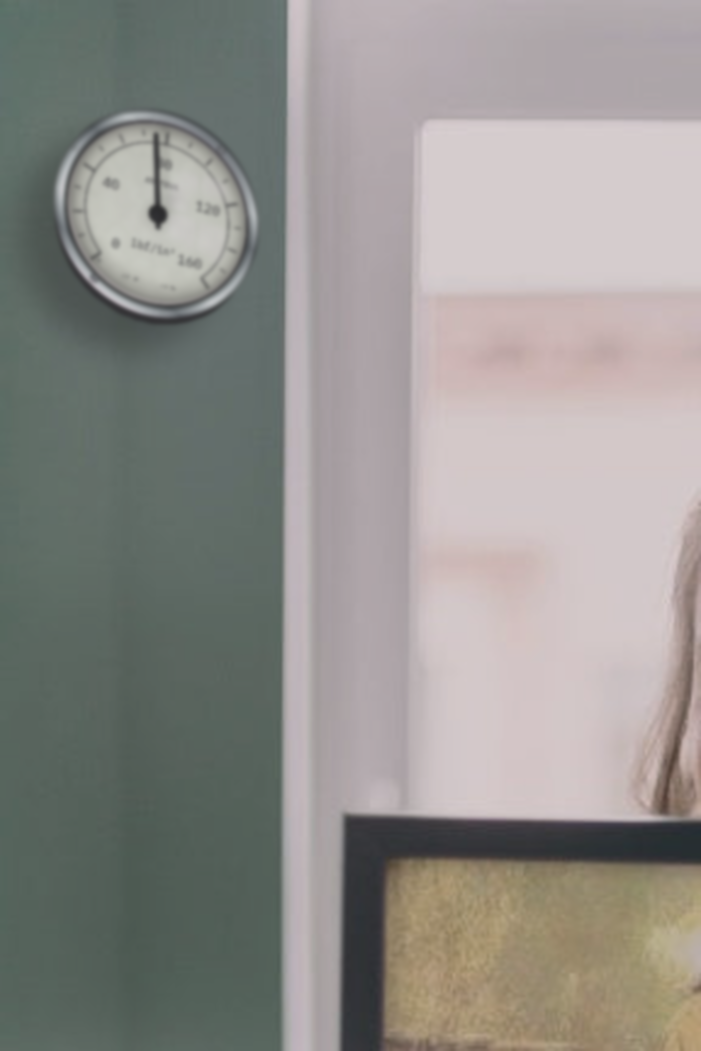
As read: 75; psi
